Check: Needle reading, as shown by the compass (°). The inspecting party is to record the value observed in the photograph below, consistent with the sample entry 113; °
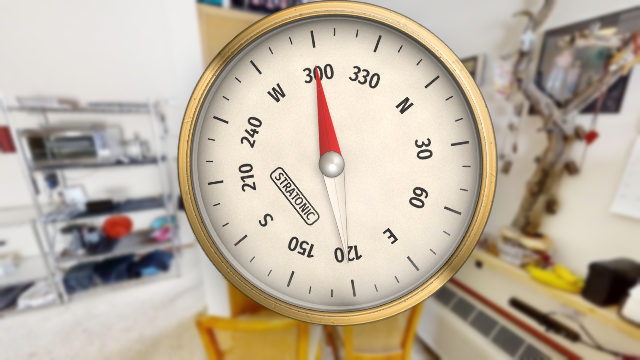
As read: 300; °
